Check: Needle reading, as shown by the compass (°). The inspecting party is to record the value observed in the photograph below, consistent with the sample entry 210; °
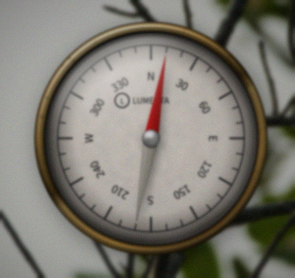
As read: 10; °
